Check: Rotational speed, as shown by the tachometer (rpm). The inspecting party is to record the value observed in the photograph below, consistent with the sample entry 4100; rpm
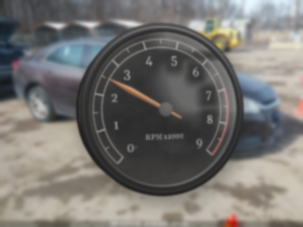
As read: 2500; rpm
